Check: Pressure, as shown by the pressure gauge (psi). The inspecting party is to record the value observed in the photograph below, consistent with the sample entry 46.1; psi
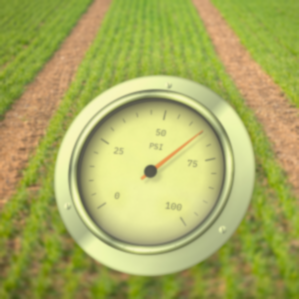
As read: 65; psi
